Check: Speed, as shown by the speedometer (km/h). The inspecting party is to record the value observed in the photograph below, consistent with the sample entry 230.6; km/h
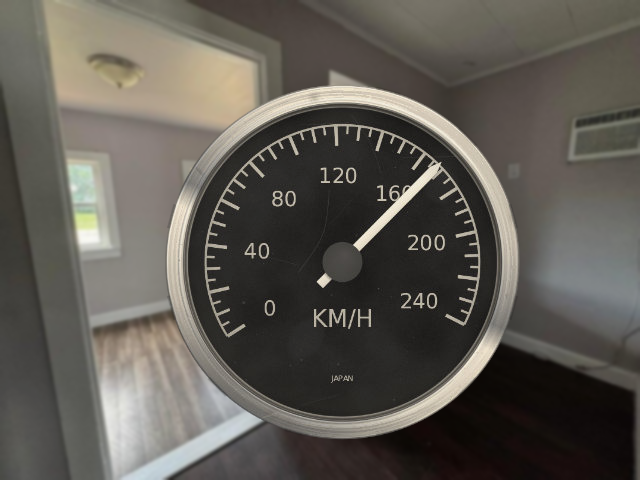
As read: 167.5; km/h
